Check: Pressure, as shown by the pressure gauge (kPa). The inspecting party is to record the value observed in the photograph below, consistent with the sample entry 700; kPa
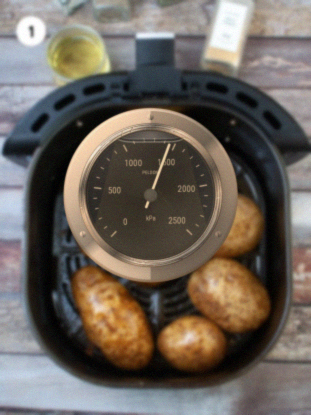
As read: 1450; kPa
